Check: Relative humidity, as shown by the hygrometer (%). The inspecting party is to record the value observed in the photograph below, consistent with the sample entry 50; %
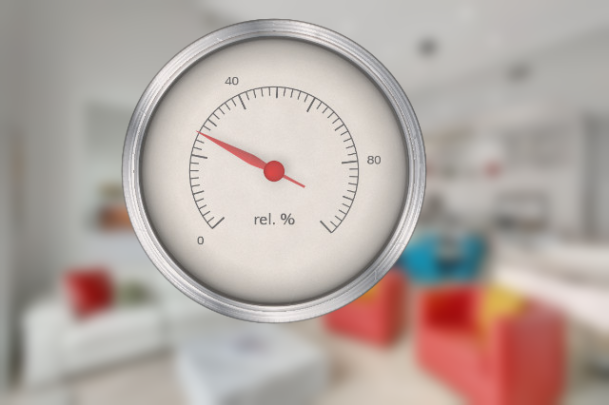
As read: 26; %
